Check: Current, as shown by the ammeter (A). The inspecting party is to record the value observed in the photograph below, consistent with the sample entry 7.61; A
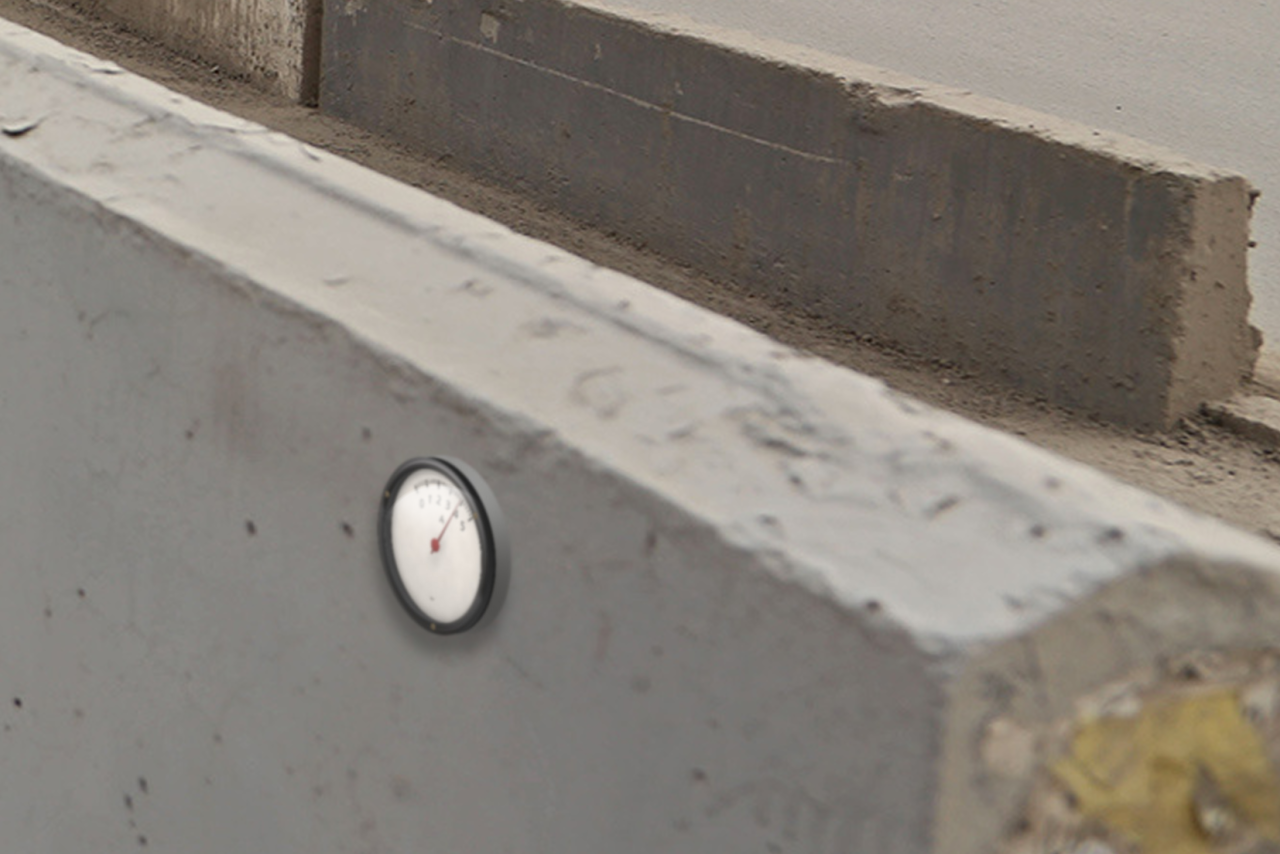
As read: 4; A
